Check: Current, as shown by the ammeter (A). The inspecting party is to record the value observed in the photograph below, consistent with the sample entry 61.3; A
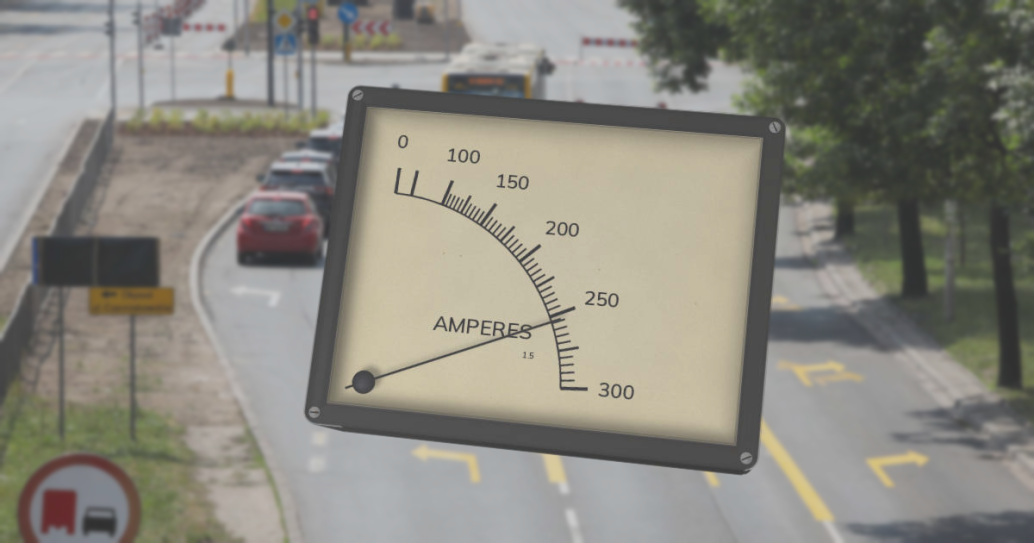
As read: 255; A
